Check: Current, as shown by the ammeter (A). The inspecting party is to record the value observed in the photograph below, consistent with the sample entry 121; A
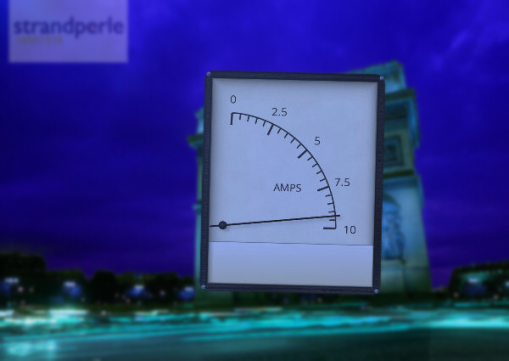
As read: 9.25; A
